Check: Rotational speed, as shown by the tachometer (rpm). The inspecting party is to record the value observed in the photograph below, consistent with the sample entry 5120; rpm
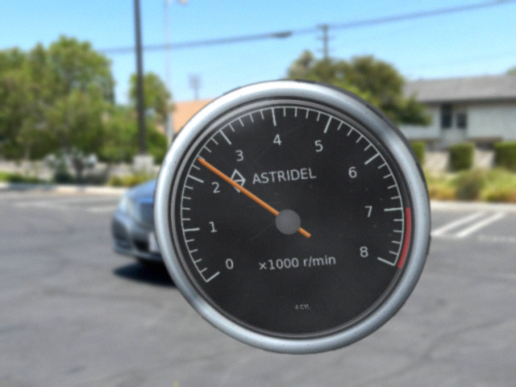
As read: 2400; rpm
